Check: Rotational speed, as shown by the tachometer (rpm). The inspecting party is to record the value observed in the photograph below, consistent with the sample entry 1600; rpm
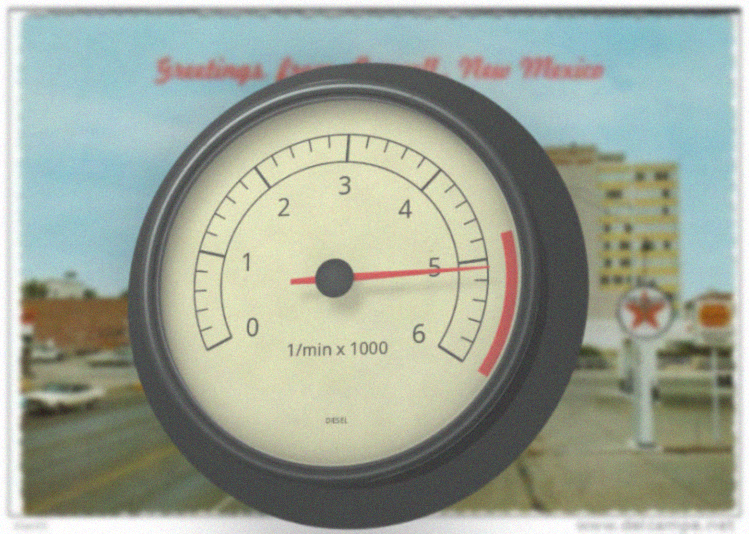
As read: 5100; rpm
